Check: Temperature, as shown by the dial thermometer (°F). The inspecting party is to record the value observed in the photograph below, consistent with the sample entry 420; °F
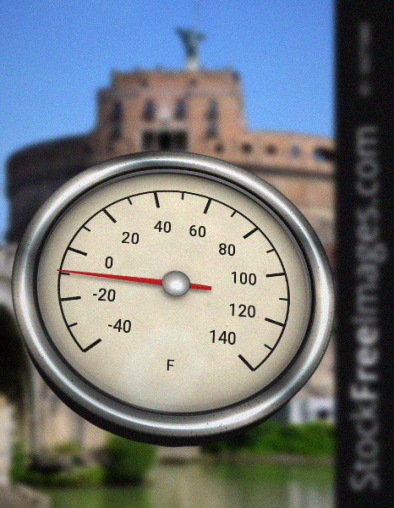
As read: -10; °F
